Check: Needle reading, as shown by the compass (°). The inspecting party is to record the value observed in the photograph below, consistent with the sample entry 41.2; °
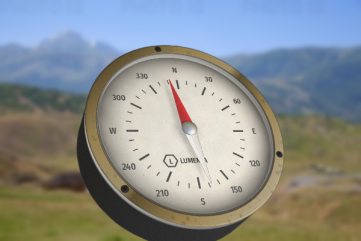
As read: 350; °
